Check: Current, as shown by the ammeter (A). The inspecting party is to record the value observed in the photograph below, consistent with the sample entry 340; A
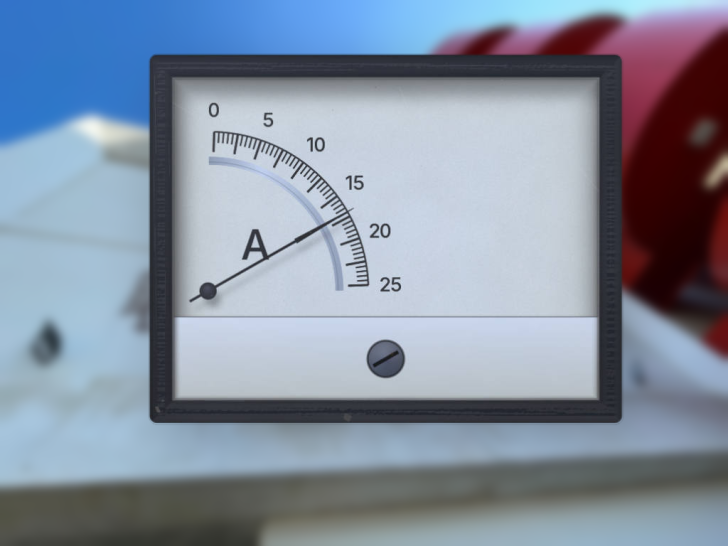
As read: 17; A
